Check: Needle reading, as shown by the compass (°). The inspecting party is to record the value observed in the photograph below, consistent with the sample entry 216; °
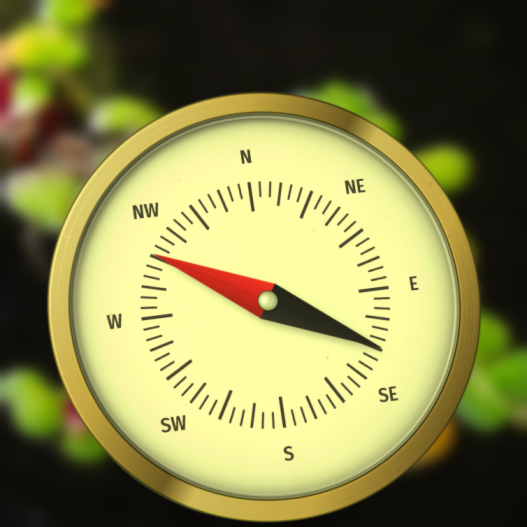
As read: 300; °
